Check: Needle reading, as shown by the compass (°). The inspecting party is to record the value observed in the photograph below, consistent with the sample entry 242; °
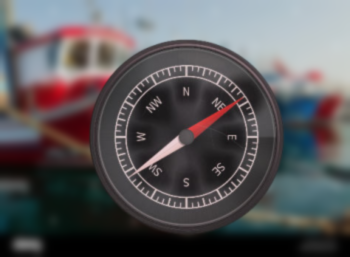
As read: 55; °
